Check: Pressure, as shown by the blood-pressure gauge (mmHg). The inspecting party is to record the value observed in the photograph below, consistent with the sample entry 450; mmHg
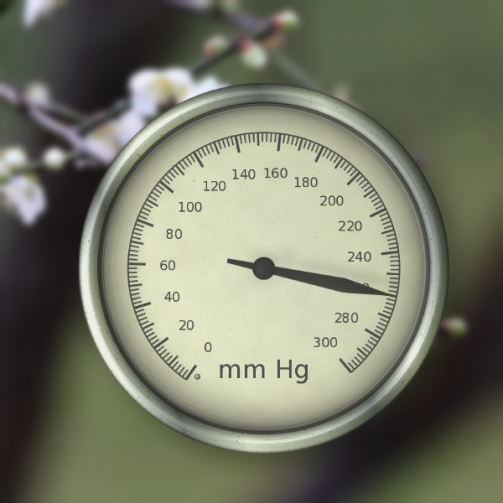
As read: 260; mmHg
